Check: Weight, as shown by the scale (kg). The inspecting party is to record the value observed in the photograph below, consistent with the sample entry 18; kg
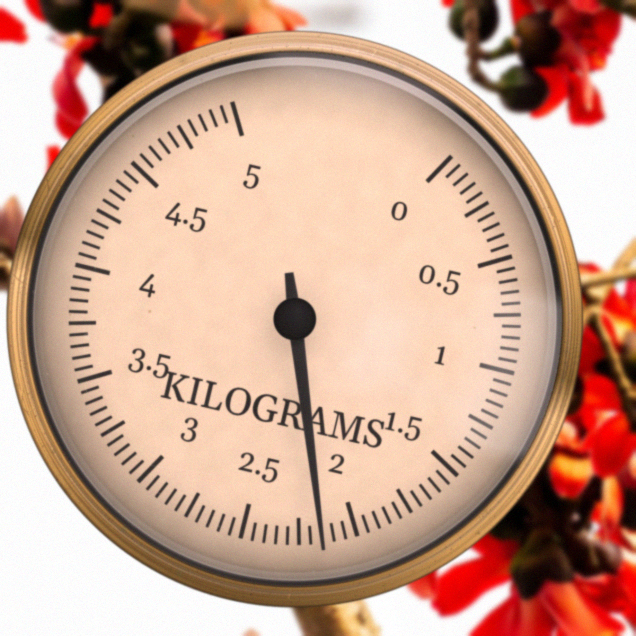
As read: 2.15; kg
